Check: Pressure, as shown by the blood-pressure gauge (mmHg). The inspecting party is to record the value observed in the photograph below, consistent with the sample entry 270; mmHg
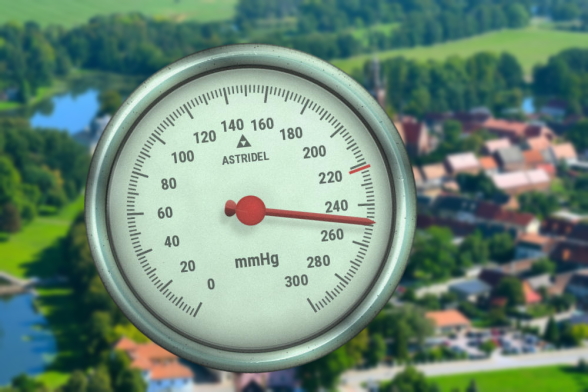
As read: 248; mmHg
